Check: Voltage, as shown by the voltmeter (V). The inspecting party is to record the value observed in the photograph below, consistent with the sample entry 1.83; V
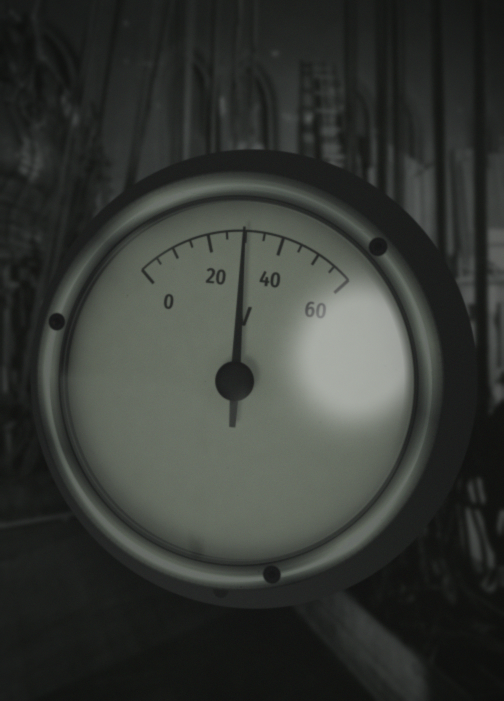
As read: 30; V
